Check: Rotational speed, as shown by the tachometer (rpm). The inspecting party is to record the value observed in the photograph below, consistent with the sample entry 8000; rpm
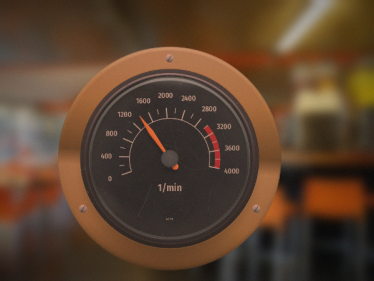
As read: 1400; rpm
